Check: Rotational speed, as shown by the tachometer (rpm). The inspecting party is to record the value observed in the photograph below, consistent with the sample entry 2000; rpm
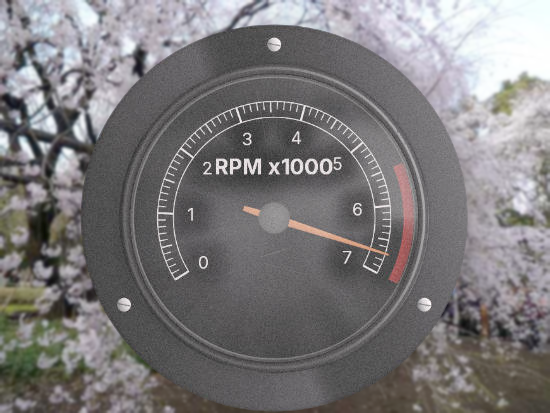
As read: 6700; rpm
